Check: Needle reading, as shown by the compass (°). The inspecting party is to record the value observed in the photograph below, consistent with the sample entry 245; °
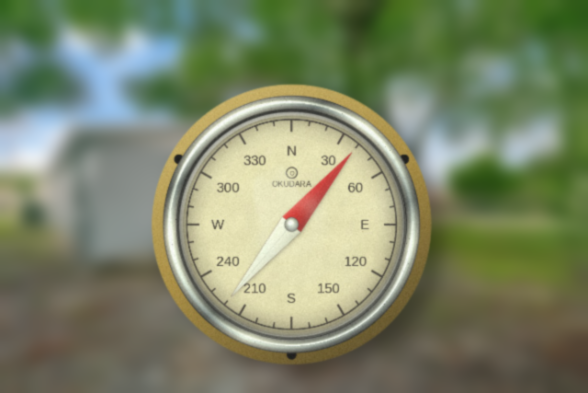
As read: 40; °
